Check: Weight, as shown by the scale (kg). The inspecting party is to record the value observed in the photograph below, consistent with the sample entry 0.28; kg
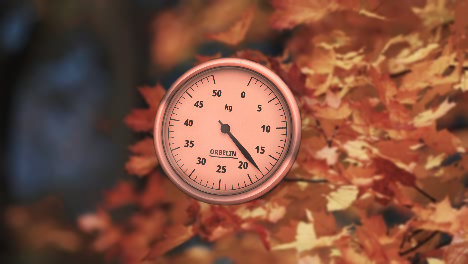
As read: 18; kg
